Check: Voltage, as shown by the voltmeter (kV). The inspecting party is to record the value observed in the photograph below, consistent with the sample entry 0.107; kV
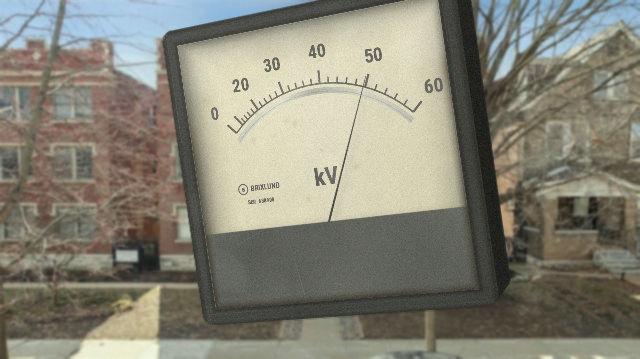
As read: 50; kV
